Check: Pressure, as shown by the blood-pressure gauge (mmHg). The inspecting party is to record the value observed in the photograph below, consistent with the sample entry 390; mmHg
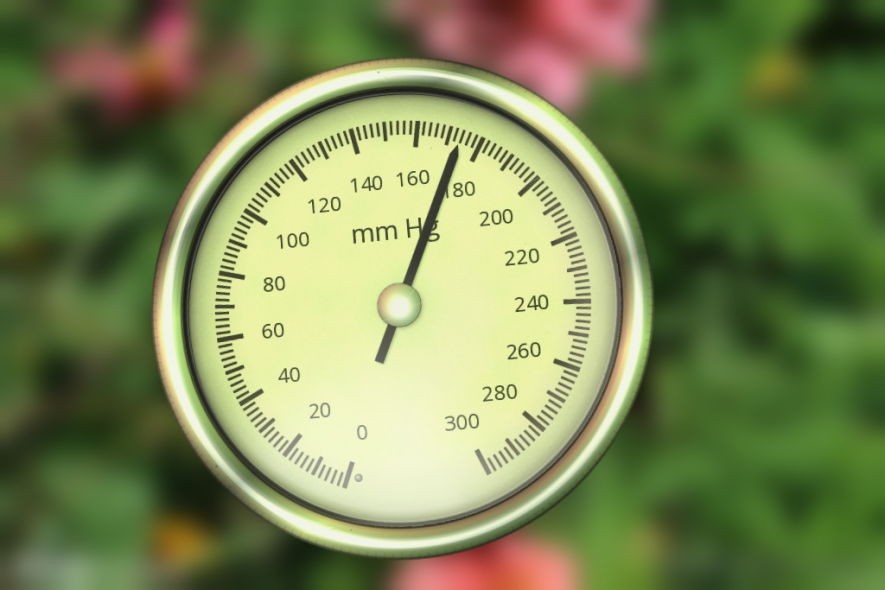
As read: 174; mmHg
